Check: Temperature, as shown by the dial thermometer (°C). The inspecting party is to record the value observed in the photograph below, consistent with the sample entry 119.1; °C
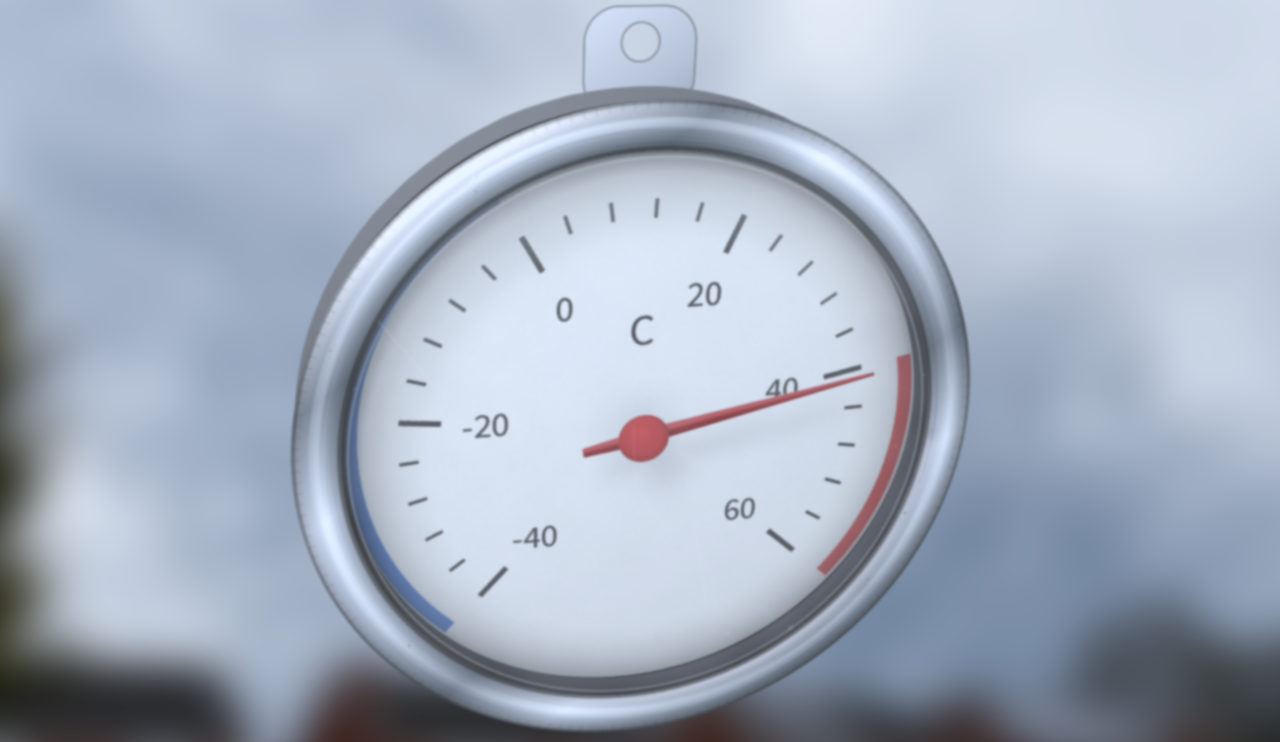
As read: 40; °C
